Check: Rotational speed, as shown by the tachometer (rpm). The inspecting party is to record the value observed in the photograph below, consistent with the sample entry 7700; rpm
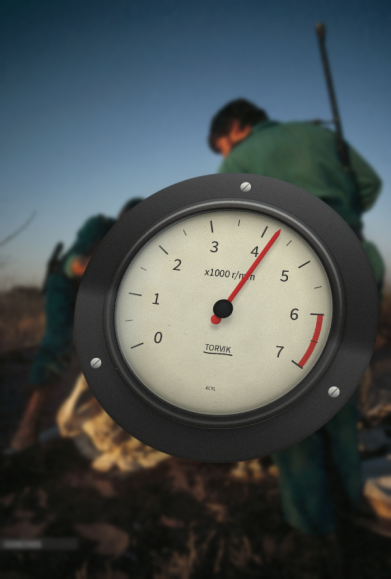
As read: 4250; rpm
